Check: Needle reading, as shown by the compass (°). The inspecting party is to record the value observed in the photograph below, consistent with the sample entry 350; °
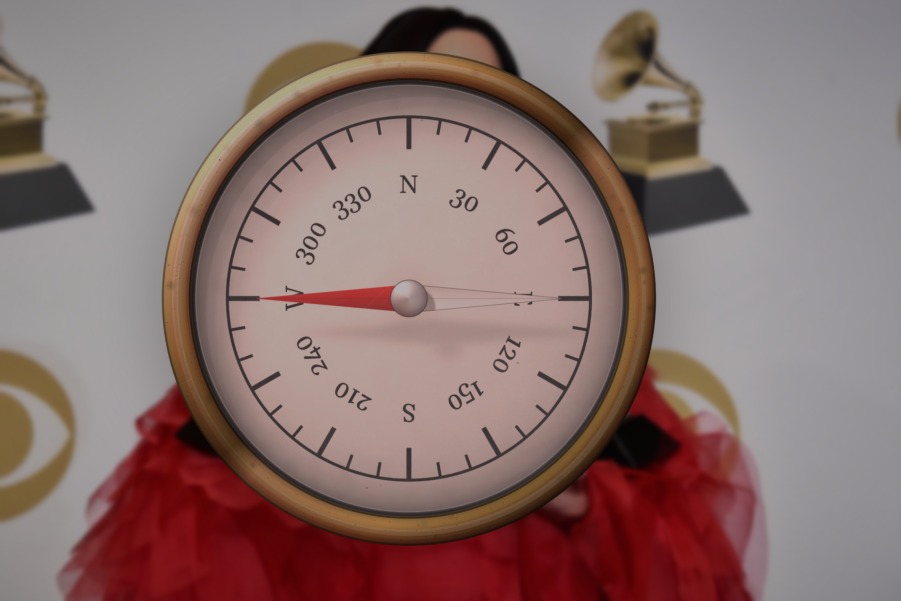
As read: 270; °
